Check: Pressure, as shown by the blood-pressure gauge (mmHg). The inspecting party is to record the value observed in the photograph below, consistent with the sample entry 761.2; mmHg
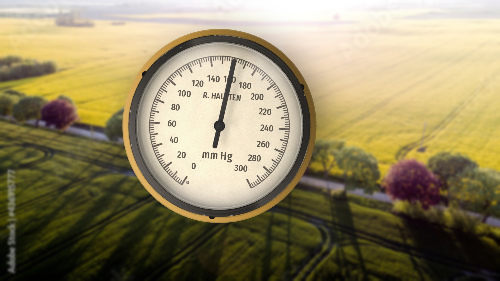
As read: 160; mmHg
